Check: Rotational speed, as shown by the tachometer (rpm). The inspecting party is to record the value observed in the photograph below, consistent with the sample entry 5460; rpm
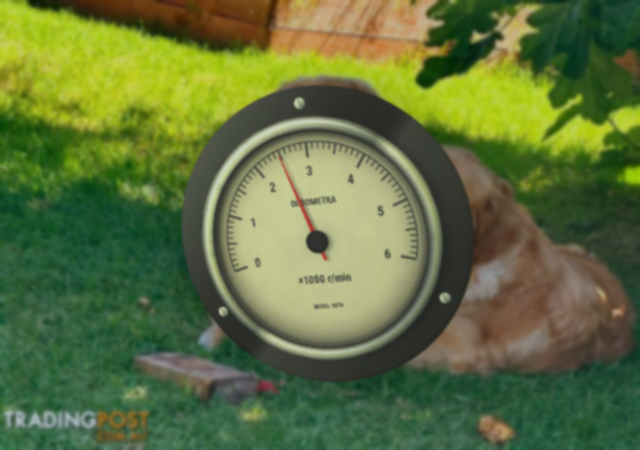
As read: 2500; rpm
